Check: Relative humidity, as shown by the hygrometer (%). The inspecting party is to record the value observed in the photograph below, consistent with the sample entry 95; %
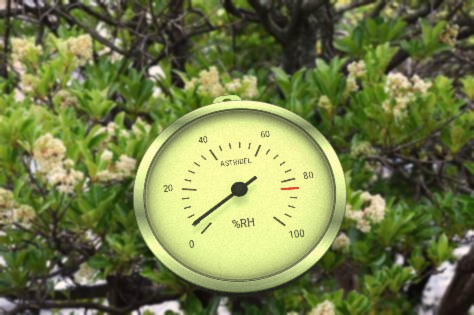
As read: 4; %
